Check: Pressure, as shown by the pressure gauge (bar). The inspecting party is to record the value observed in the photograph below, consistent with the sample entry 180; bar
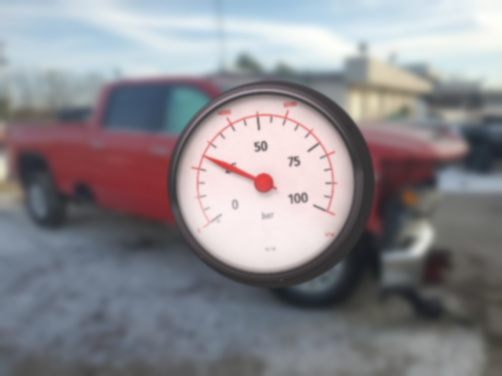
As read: 25; bar
